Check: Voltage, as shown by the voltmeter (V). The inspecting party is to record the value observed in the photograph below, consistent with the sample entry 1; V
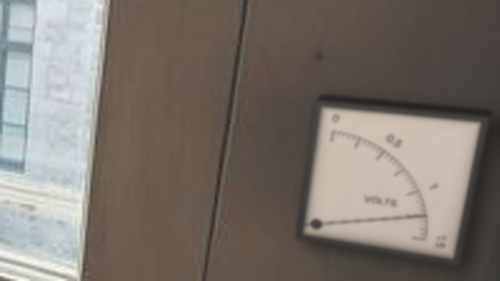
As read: 1.25; V
